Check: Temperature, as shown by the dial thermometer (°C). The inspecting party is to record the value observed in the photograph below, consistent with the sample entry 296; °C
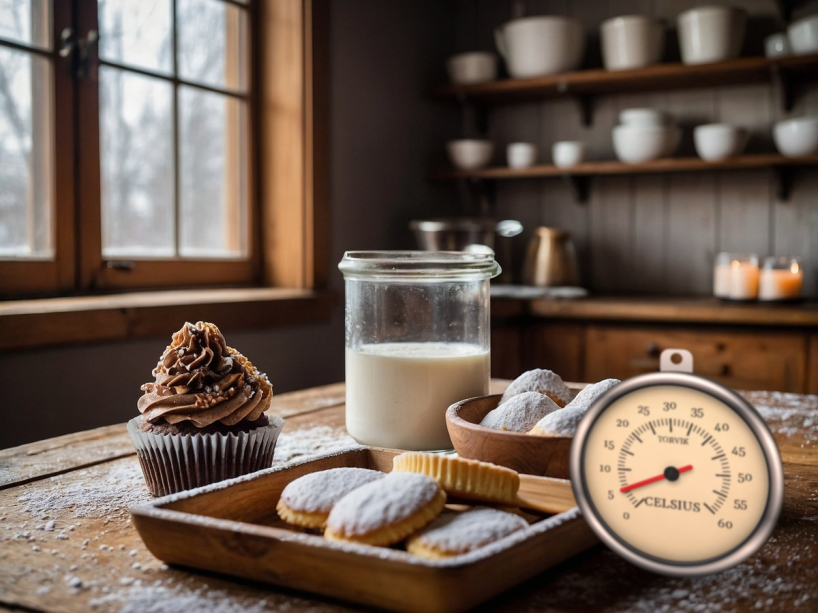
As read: 5; °C
